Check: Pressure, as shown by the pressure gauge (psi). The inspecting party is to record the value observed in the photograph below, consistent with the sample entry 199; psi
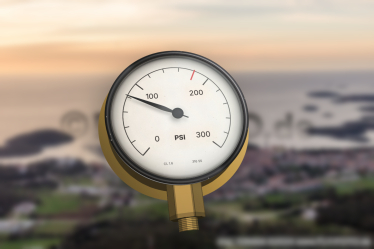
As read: 80; psi
